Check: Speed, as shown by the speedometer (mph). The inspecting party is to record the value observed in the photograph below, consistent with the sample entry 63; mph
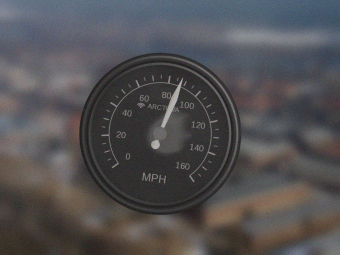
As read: 87.5; mph
